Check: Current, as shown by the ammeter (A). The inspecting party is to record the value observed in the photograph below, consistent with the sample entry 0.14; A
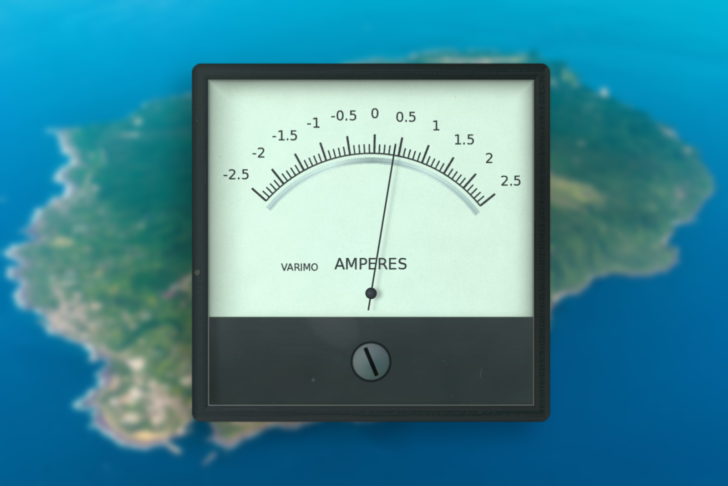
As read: 0.4; A
